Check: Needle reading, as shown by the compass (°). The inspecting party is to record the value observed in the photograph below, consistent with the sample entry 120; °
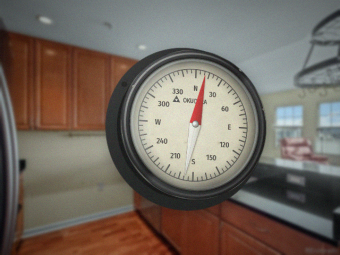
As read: 10; °
